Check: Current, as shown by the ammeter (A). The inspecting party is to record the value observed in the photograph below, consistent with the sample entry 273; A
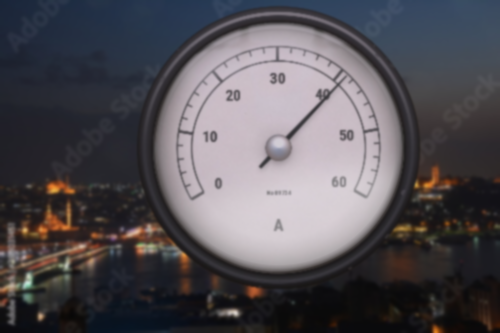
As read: 41; A
